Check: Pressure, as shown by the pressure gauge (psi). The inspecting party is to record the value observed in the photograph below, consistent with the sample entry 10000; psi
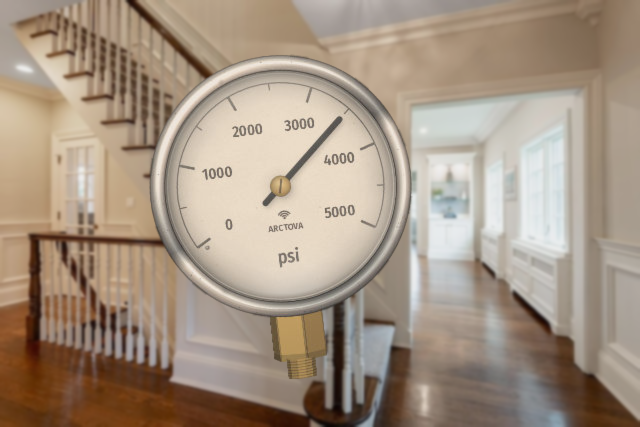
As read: 3500; psi
